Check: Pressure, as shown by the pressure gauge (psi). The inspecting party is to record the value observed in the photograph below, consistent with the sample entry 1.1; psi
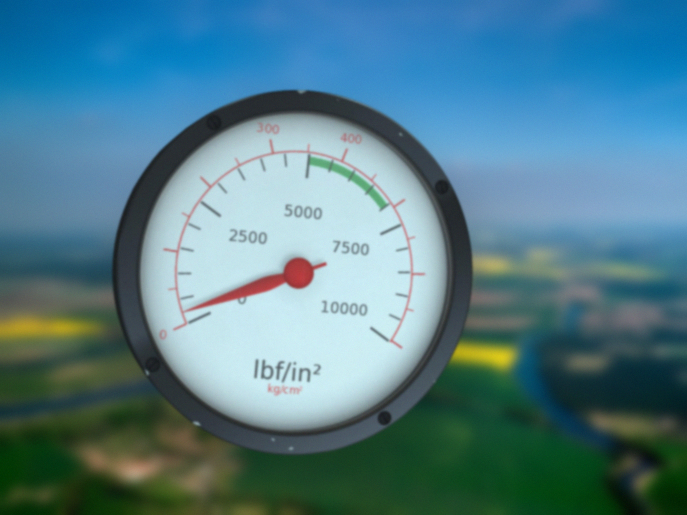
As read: 250; psi
